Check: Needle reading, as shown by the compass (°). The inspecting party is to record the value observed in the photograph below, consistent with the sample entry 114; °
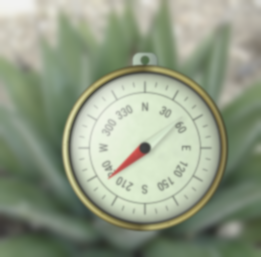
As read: 230; °
